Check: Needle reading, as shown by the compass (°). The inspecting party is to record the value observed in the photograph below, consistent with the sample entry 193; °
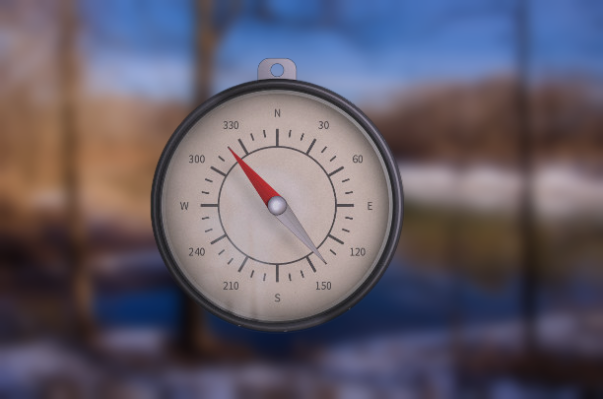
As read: 320; °
